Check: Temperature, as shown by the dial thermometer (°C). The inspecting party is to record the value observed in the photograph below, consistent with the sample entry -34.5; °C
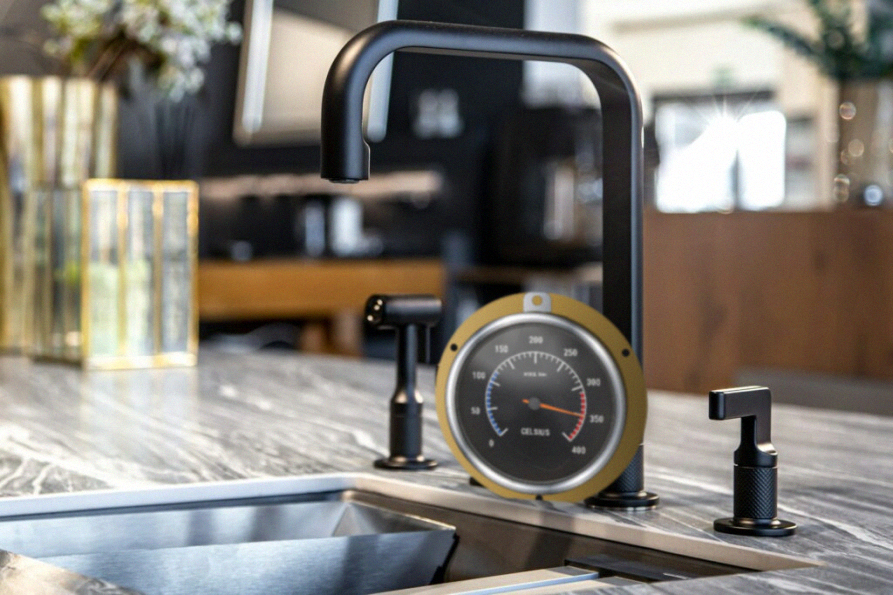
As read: 350; °C
